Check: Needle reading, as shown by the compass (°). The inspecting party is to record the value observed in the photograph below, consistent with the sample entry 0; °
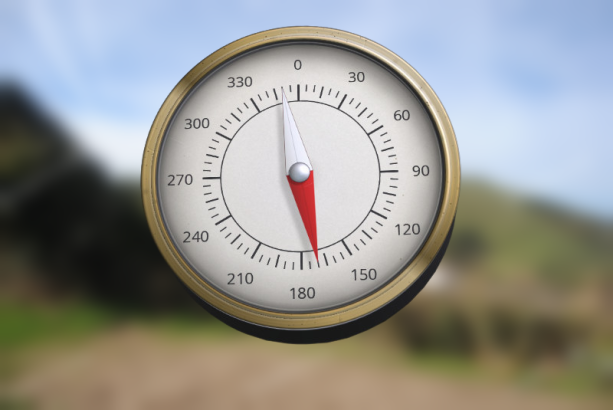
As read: 170; °
